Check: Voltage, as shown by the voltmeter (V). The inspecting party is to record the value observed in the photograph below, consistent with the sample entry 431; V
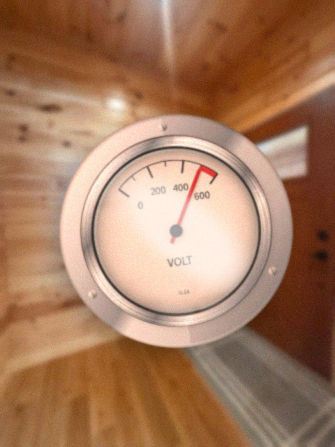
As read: 500; V
